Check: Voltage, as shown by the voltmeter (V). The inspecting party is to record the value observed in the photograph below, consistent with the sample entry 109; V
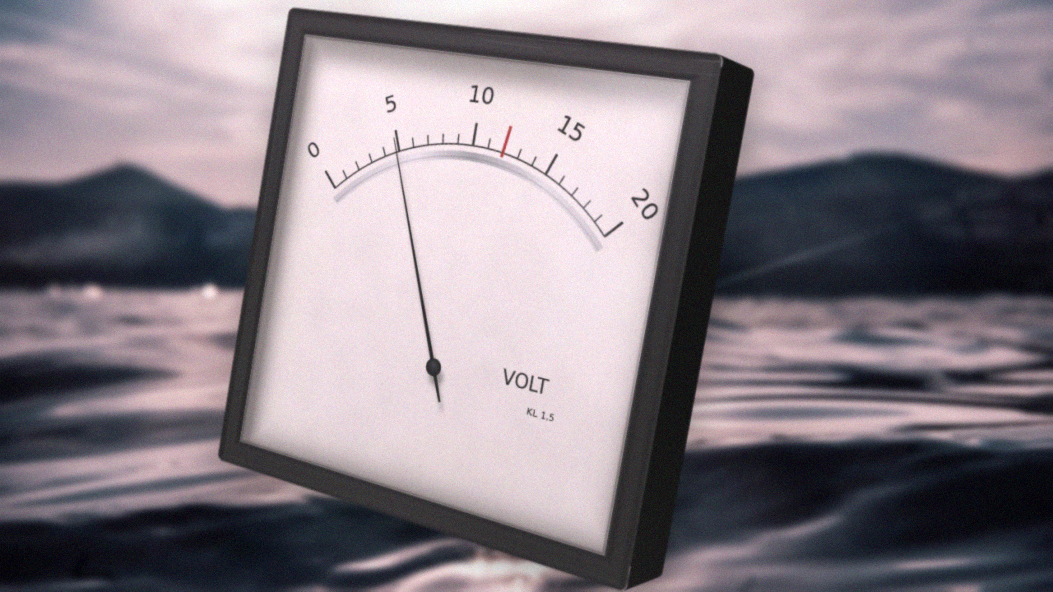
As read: 5; V
